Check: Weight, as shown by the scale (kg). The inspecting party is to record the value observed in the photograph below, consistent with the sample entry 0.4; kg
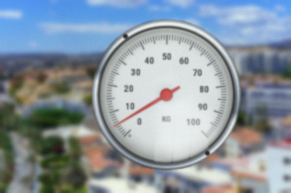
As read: 5; kg
